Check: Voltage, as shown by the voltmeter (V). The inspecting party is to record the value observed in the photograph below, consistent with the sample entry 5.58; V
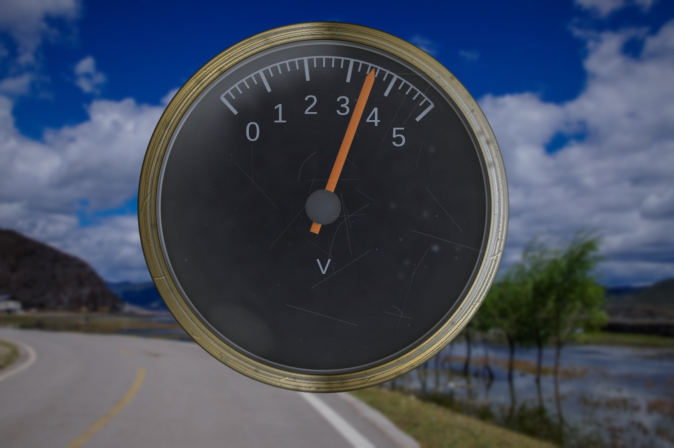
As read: 3.5; V
